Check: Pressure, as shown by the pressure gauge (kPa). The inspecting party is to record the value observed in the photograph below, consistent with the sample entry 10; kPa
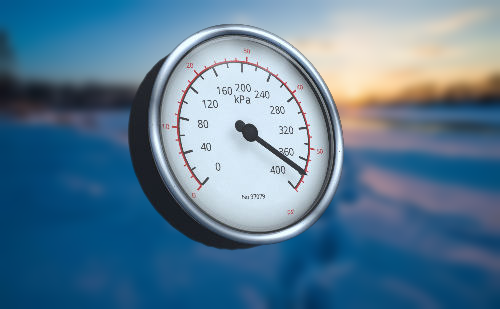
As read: 380; kPa
